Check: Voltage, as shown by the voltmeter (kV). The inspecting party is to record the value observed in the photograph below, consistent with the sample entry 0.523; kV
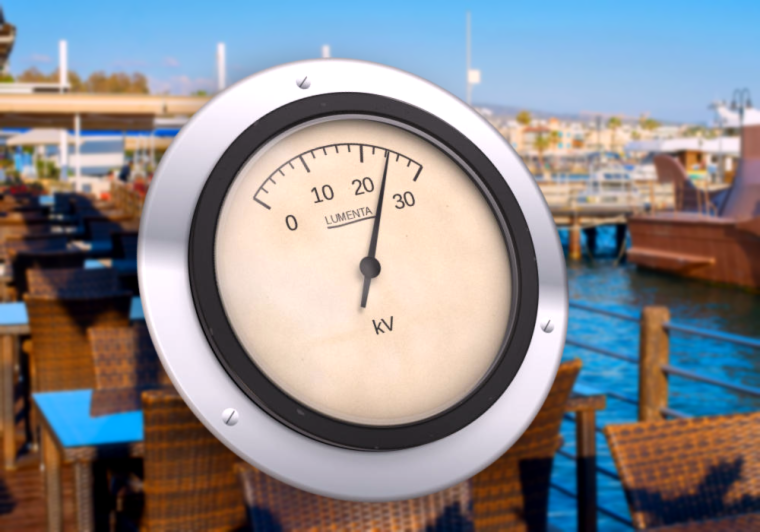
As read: 24; kV
